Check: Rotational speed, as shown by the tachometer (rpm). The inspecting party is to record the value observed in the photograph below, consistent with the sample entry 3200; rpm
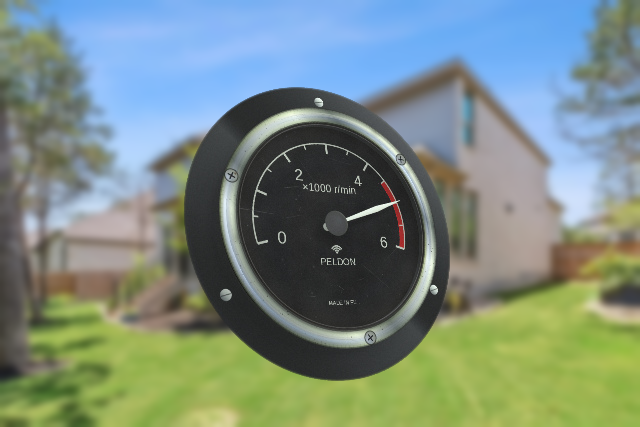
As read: 5000; rpm
